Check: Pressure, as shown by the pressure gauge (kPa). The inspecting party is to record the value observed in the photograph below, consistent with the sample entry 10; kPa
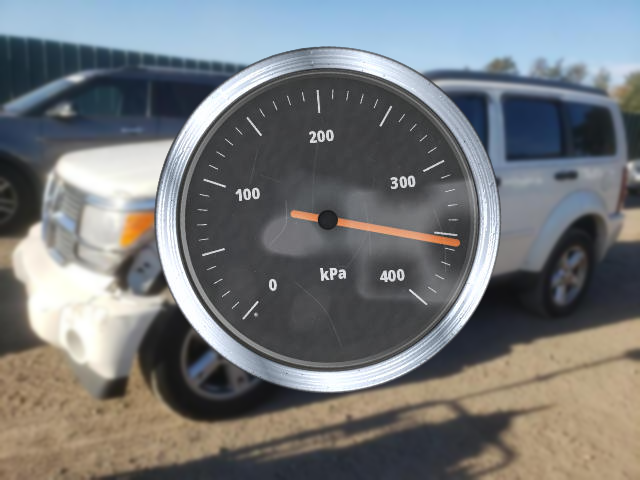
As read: 355; kPa
